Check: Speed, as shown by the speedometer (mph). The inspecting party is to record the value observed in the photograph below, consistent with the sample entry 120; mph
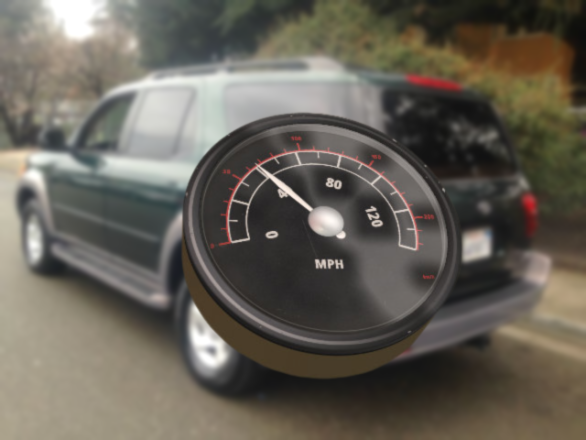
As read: 40; mph
